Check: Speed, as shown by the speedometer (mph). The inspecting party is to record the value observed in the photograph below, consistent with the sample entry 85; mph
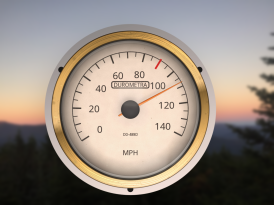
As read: 107.5; mph
